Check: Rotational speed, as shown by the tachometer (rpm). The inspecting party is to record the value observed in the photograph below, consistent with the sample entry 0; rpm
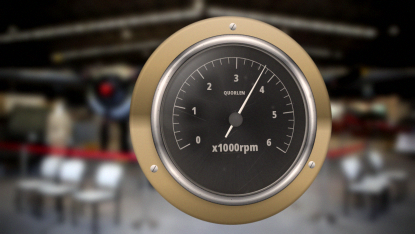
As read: 3700; rpm
